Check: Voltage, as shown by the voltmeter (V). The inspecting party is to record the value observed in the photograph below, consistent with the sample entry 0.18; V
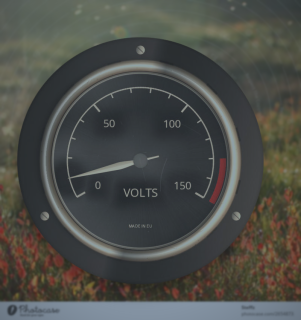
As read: 10; V
